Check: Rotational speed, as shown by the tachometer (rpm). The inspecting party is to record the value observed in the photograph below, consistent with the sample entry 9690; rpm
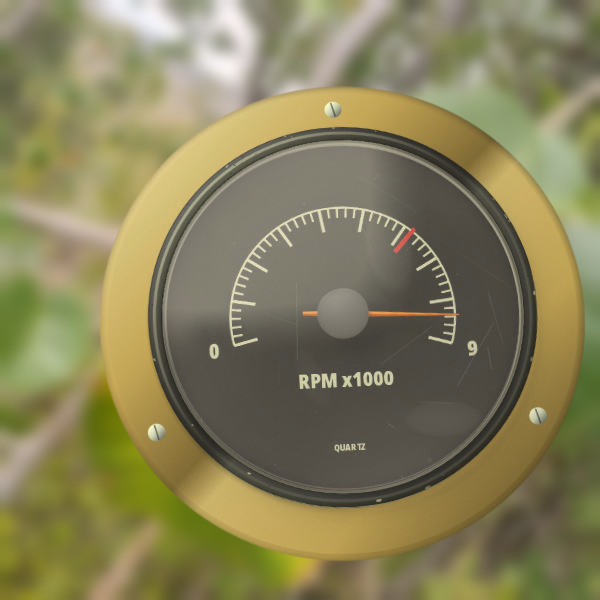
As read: 8400; rpm
